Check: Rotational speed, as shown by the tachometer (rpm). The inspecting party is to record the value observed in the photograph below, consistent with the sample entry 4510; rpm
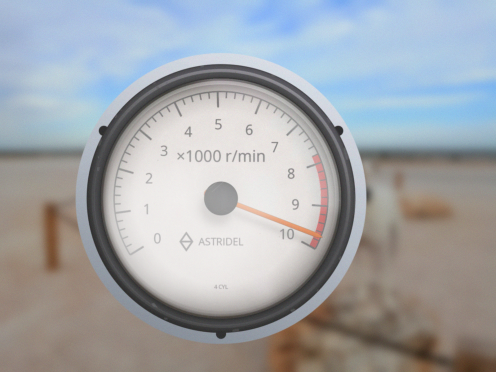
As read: 9700; rpm
